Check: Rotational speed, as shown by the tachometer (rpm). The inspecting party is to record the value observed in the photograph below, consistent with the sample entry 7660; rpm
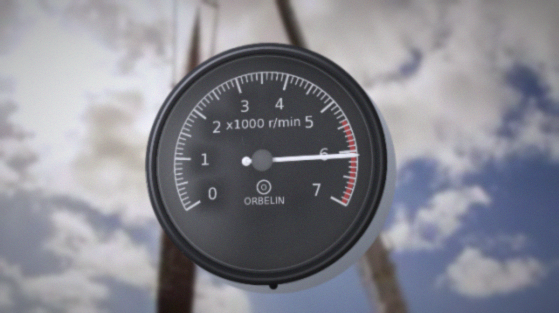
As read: 6100; rpm
